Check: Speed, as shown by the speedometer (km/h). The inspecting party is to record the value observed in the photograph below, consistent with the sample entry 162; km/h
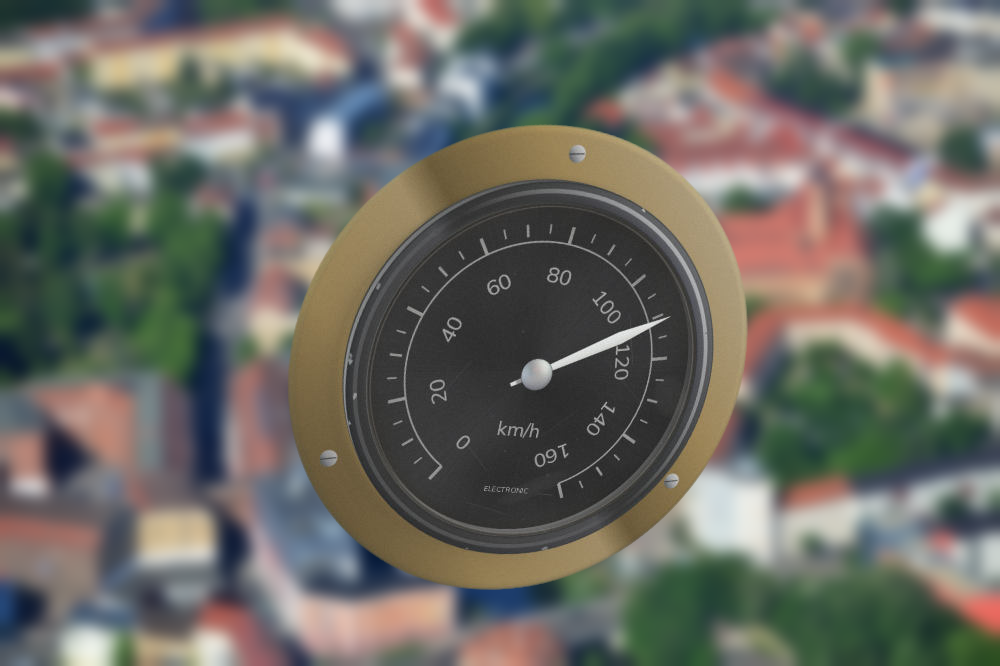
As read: 110; km/h
